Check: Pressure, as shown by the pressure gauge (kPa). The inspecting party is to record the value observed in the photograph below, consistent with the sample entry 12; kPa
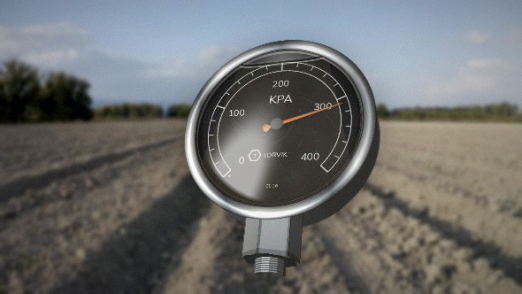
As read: 310; kPa
